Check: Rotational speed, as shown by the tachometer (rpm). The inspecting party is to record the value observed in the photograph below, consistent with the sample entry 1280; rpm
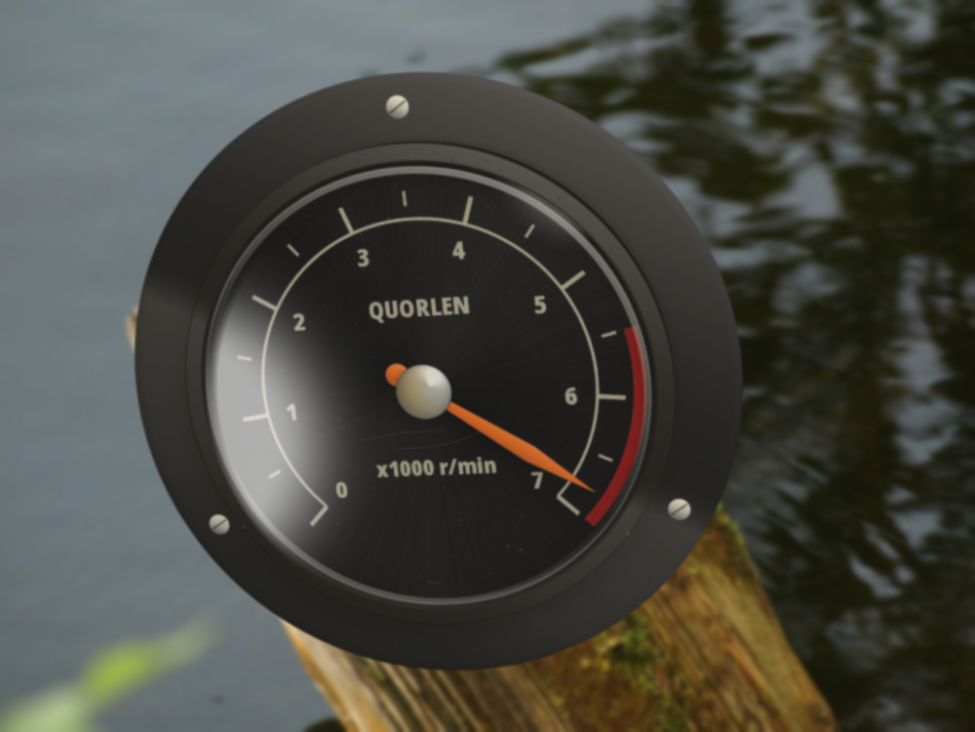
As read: 6750; rpm
